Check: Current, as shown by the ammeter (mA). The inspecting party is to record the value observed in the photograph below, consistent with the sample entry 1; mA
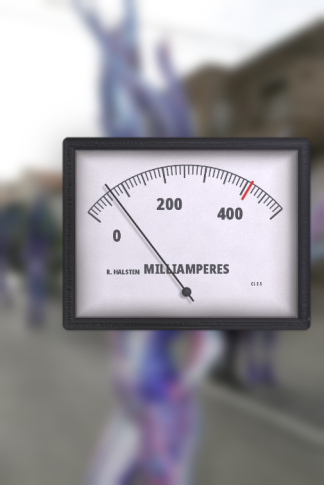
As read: 70; mA
